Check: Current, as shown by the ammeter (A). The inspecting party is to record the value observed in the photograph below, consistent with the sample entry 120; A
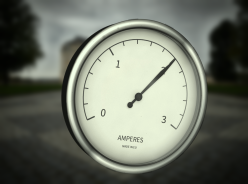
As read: 2; A
